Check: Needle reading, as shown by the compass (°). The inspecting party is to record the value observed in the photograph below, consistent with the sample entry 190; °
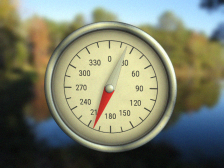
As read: 202.5; °
